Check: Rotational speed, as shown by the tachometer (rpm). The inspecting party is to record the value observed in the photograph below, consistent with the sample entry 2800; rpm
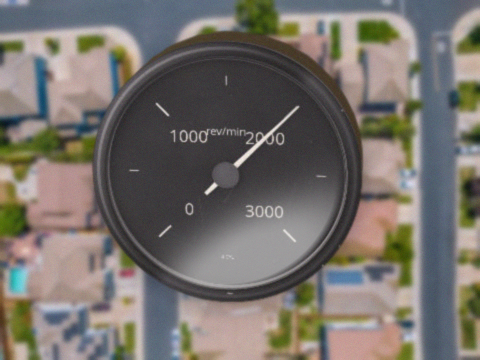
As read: 2000; rpm
